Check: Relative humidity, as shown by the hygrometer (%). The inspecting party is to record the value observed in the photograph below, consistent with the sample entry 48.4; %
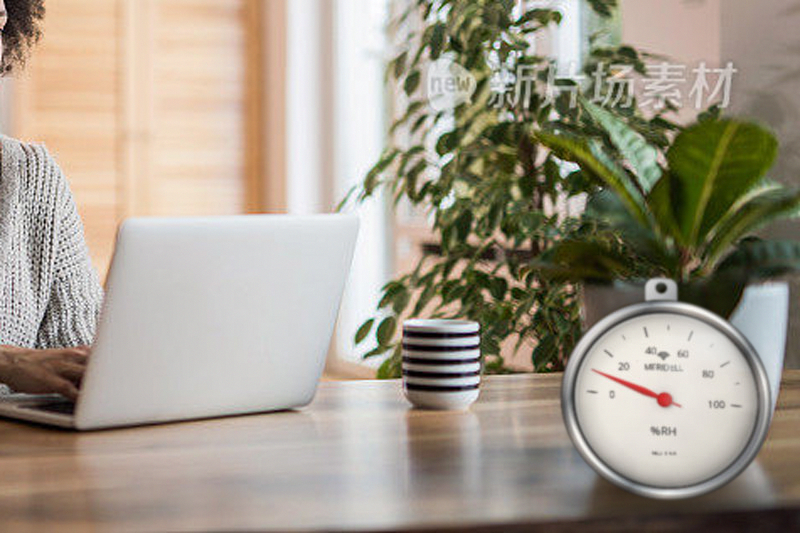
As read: 10; %
